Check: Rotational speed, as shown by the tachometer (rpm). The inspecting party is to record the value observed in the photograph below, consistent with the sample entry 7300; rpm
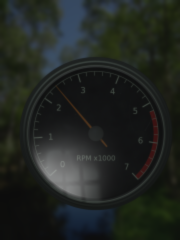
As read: 2400; rpm
